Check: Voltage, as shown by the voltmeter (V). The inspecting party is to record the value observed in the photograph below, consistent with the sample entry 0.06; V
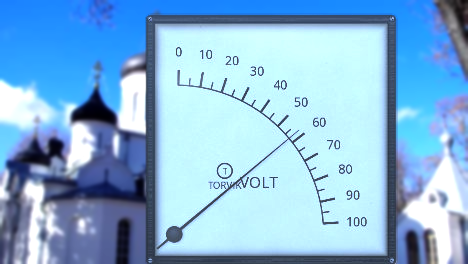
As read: 57.5; V
